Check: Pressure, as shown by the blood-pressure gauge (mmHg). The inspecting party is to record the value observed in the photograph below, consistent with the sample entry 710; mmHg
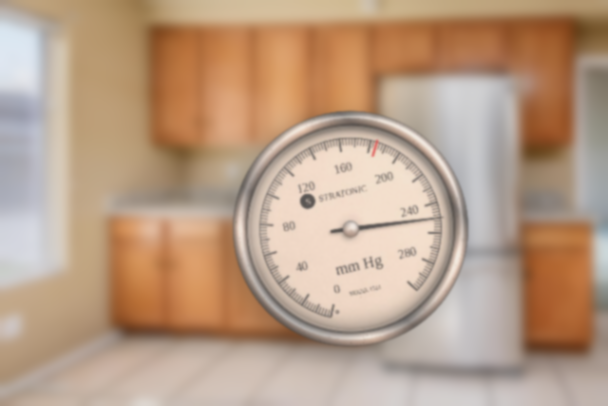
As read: 250; mmHg
